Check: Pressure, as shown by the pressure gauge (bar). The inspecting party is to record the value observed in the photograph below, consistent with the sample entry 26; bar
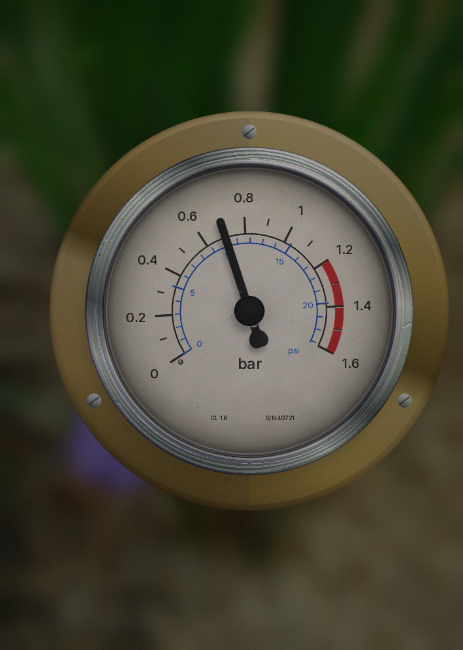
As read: 0.7; bar
